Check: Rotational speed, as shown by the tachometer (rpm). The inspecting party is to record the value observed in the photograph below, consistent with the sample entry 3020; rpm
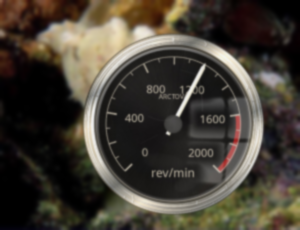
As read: 1200; rpm
